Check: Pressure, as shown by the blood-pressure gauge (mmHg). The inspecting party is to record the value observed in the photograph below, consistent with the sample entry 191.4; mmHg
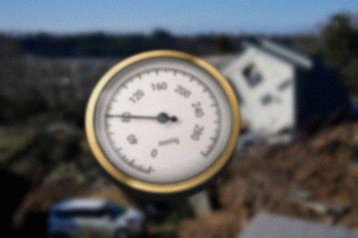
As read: 80; mmHg
